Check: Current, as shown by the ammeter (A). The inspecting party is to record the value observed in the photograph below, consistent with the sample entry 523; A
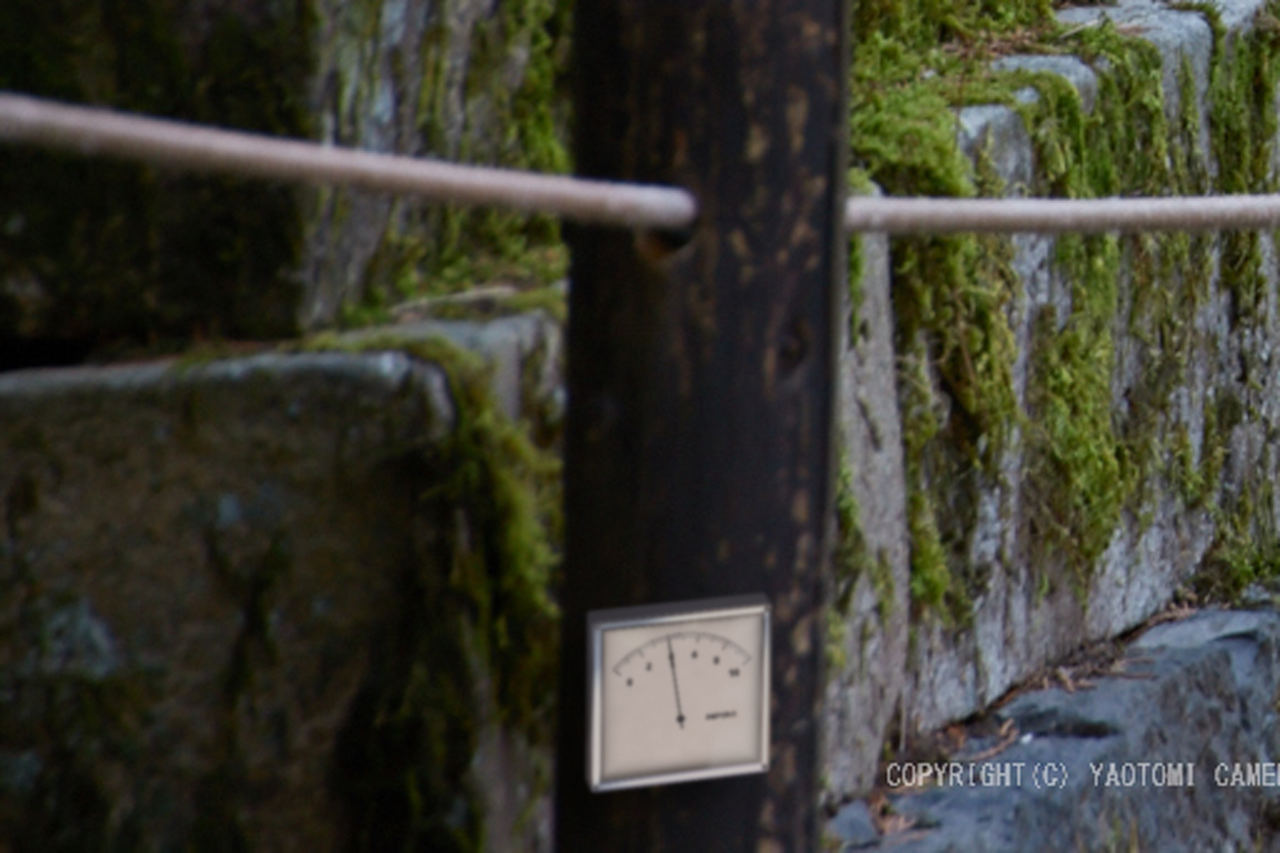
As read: 4; A
